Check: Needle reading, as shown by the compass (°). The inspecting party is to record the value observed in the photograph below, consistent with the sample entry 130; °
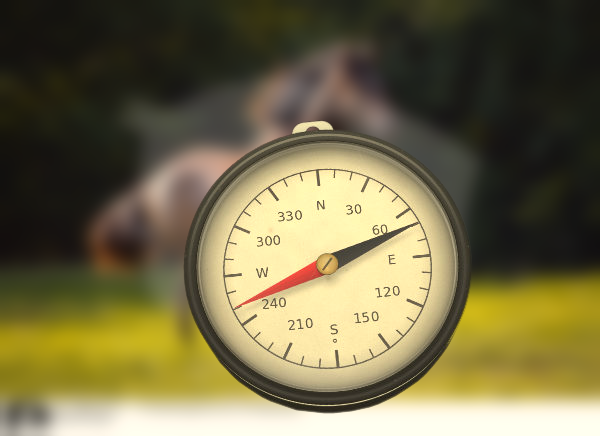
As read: 250; °
